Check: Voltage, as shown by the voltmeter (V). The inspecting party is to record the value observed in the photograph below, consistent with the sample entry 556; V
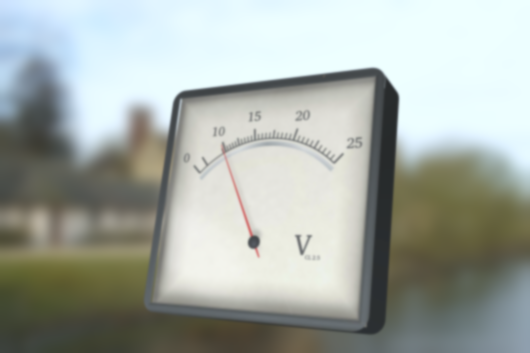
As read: 10; V
